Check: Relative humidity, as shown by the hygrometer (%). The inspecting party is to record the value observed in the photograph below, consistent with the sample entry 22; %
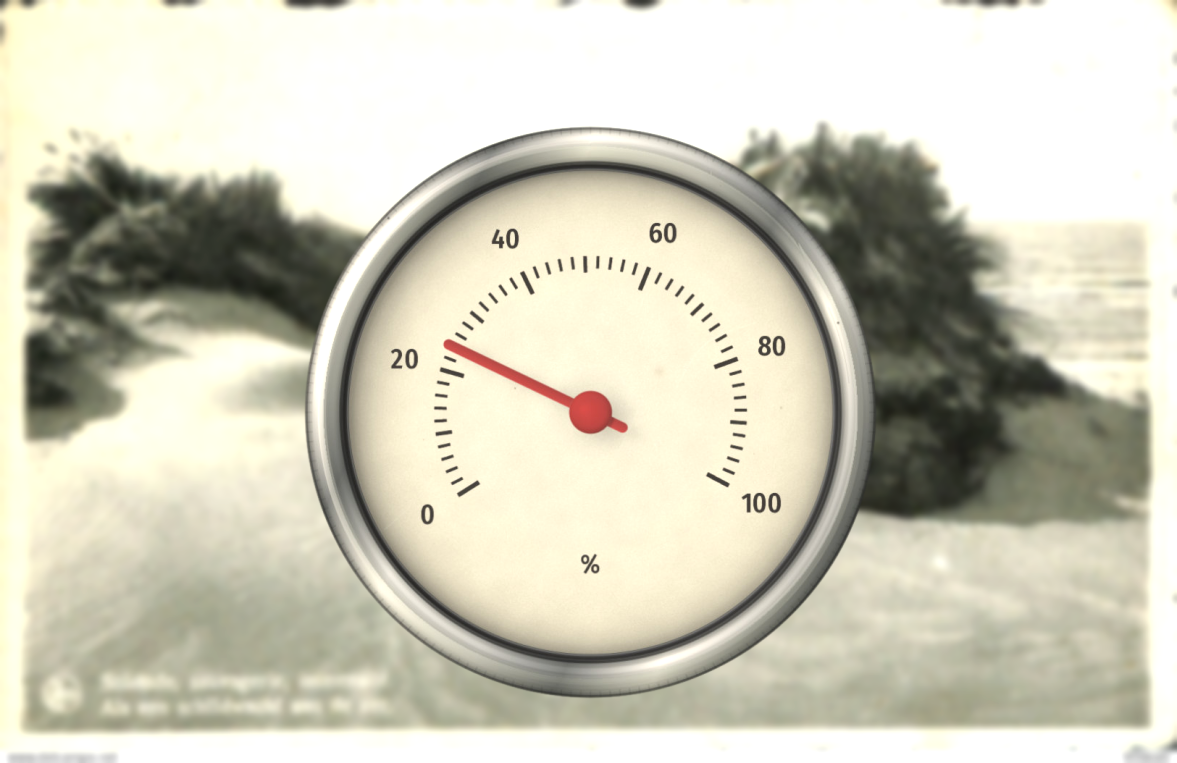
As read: 24; %
